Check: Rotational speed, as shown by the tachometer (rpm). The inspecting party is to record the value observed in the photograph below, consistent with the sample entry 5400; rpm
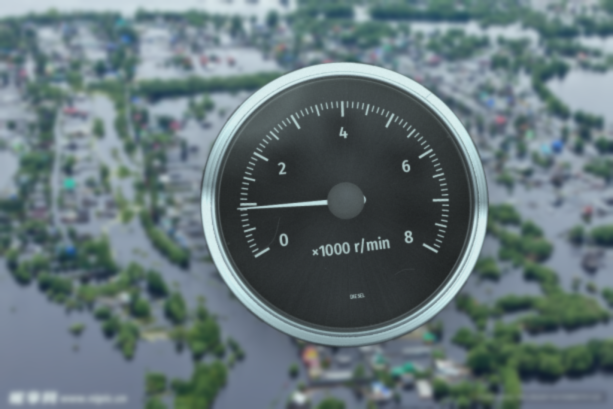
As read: 900; rpm
